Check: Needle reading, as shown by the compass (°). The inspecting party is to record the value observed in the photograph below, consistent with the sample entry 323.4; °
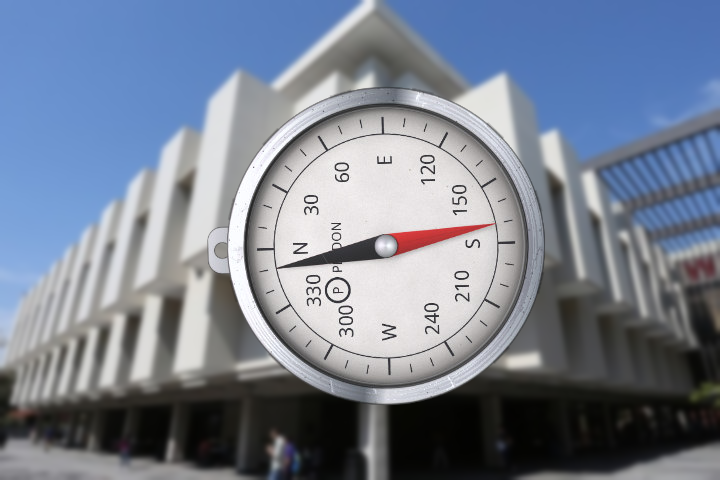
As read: 170; °
